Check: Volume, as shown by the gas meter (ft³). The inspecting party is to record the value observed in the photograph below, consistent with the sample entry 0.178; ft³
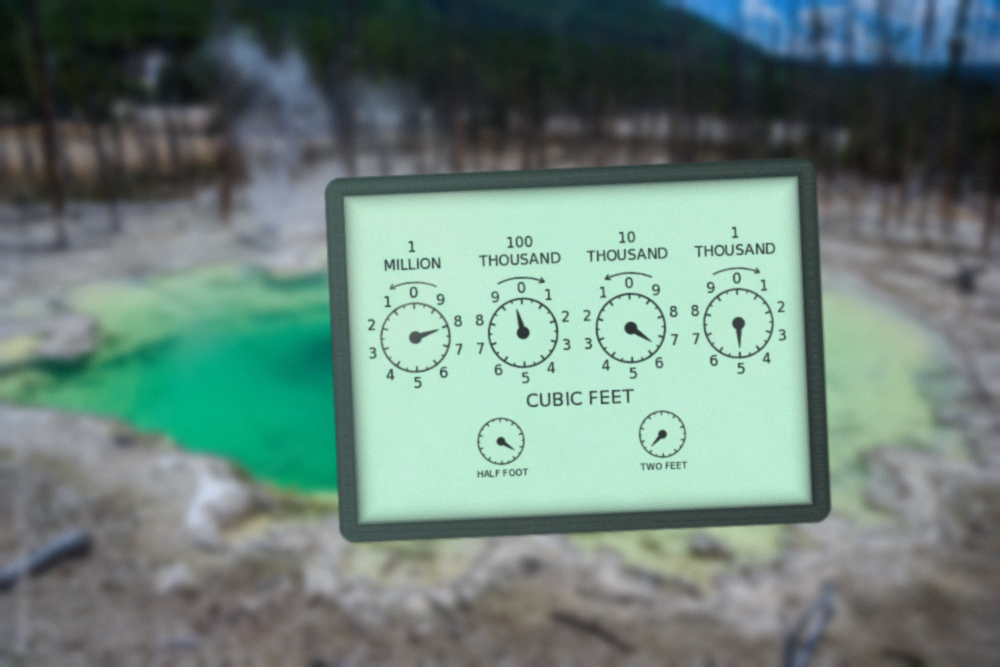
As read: 796500; ft³
